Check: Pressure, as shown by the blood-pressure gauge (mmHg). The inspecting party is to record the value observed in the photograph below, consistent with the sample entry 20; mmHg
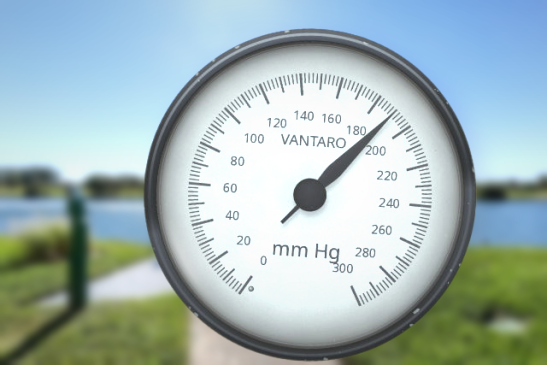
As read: 190; mmHg
